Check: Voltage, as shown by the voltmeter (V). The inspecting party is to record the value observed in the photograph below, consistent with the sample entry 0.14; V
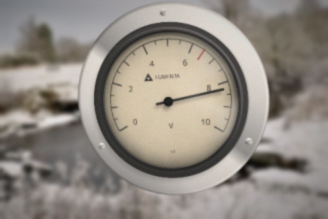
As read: 8.25; V
